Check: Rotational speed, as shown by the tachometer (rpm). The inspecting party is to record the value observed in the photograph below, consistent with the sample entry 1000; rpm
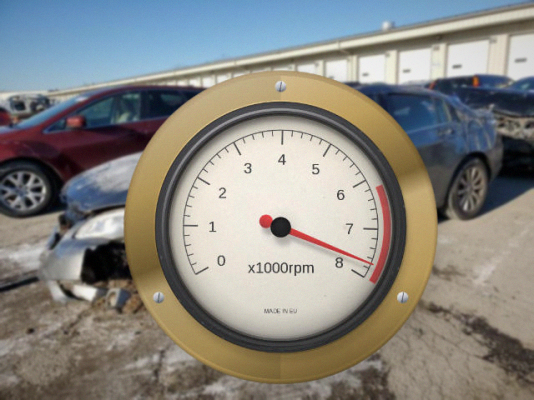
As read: 7700; rpm
